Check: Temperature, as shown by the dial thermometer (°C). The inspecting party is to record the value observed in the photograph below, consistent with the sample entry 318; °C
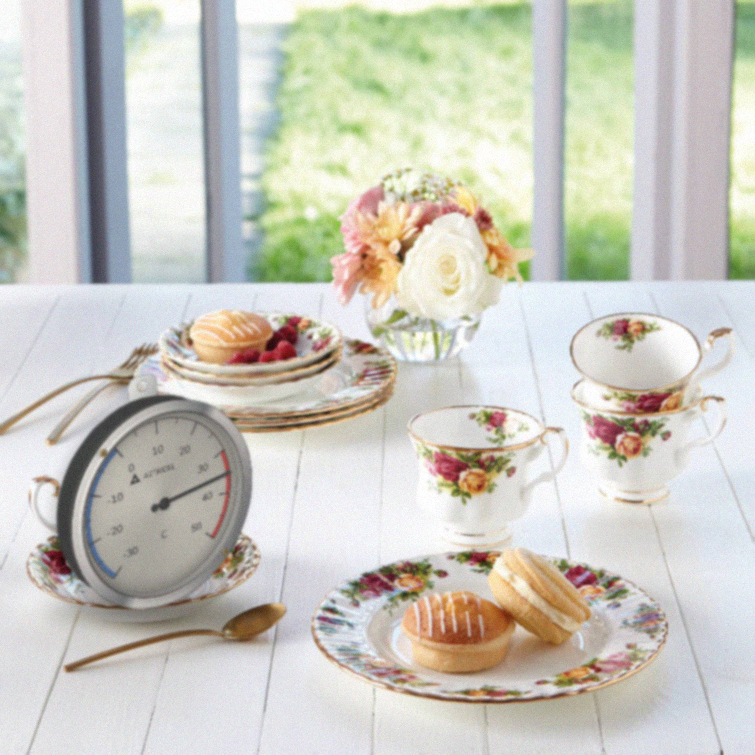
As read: 35; °C
